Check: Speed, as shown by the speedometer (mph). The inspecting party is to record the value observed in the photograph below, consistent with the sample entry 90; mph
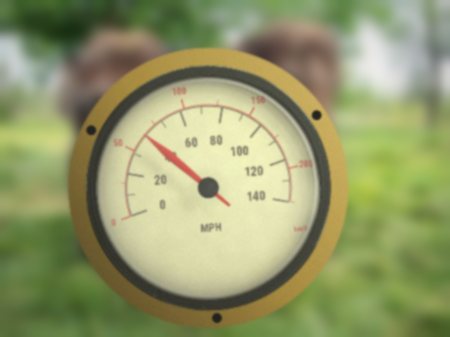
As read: 40; mph
